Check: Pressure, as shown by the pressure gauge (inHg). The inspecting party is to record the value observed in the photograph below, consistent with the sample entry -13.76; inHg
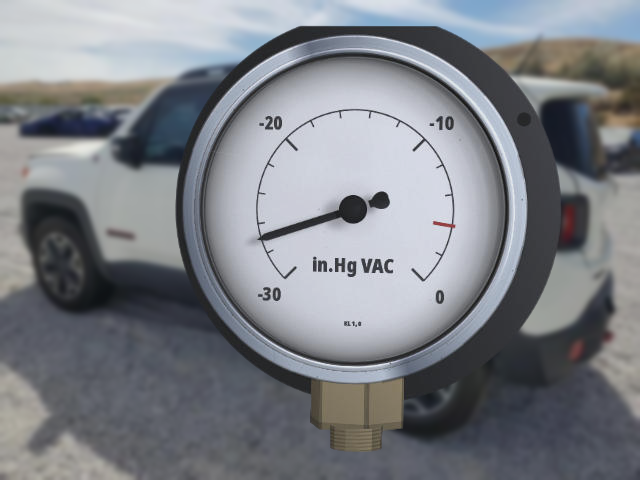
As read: -27; inHg
